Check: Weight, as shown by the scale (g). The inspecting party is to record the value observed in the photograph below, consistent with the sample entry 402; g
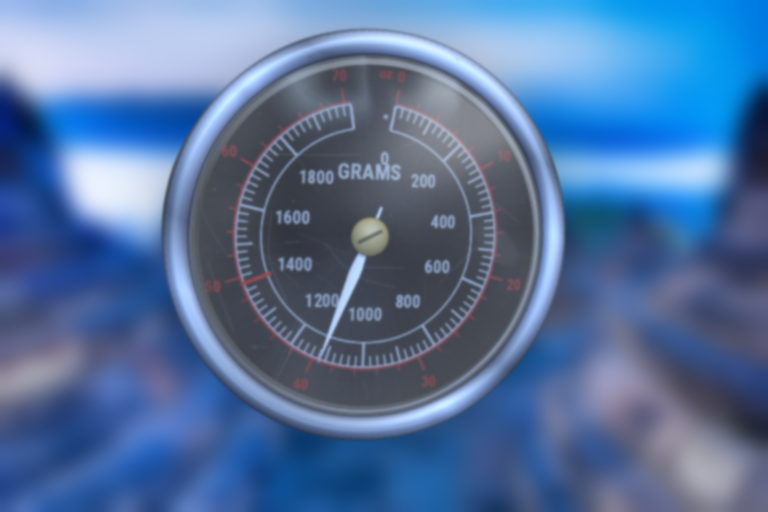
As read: 1120; g
